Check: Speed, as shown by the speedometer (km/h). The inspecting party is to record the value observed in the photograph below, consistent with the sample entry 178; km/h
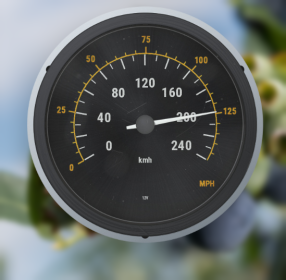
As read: 200; km/h
